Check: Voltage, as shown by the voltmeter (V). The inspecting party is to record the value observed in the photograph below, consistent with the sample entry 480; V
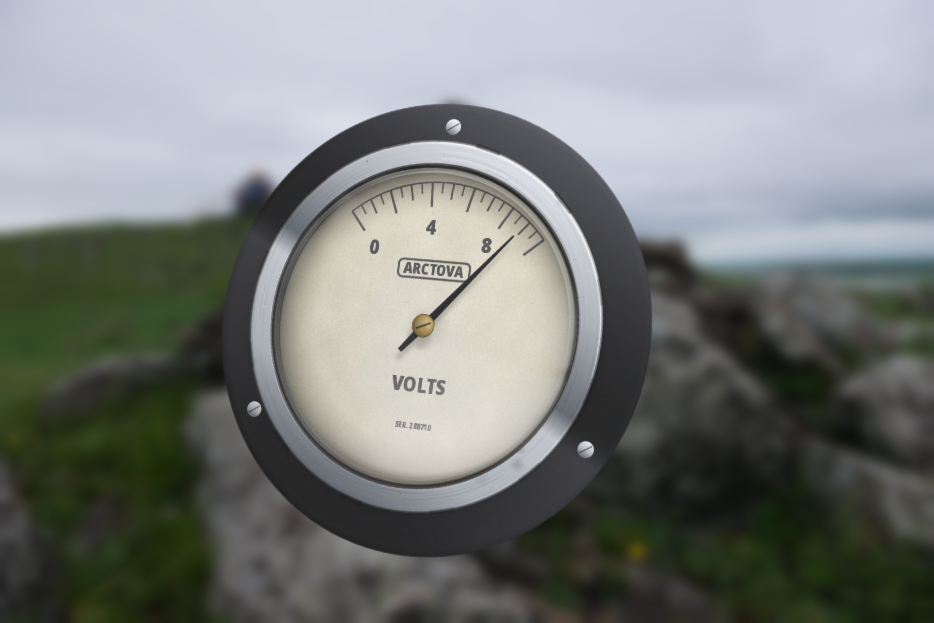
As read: 9; V
